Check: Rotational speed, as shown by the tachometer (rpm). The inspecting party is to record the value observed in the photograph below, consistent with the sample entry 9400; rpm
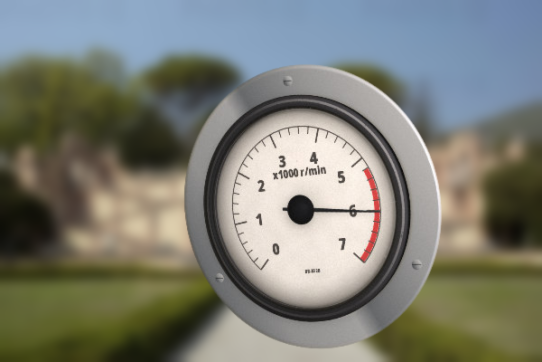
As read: 6000; rpm
